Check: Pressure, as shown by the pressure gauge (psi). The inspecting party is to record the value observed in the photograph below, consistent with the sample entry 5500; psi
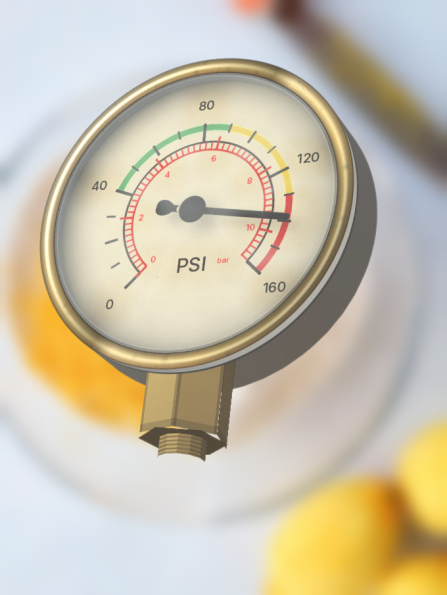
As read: 140; psi
